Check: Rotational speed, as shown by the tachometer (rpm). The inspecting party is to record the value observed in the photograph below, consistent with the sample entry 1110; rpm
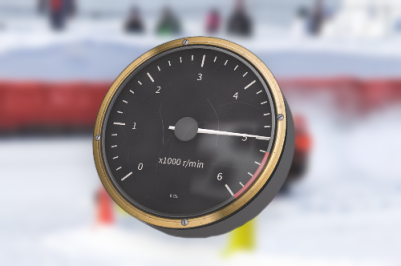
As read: 5000; rpm
